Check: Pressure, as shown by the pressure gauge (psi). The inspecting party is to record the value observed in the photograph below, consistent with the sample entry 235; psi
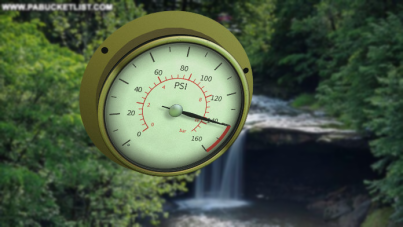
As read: 140; psi
